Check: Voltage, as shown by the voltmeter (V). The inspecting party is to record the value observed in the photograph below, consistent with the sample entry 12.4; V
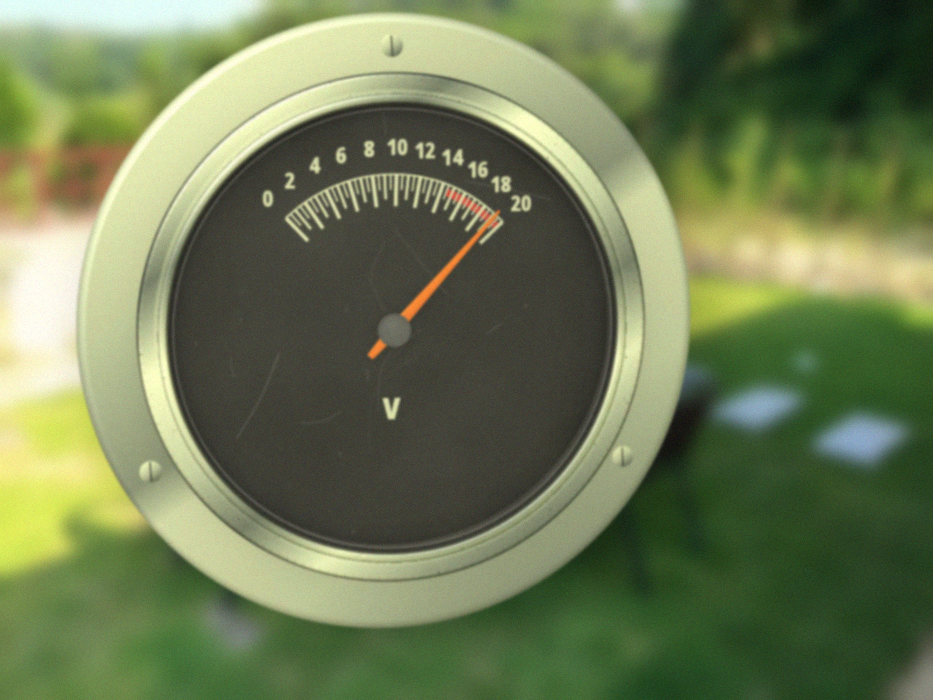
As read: 19; V
